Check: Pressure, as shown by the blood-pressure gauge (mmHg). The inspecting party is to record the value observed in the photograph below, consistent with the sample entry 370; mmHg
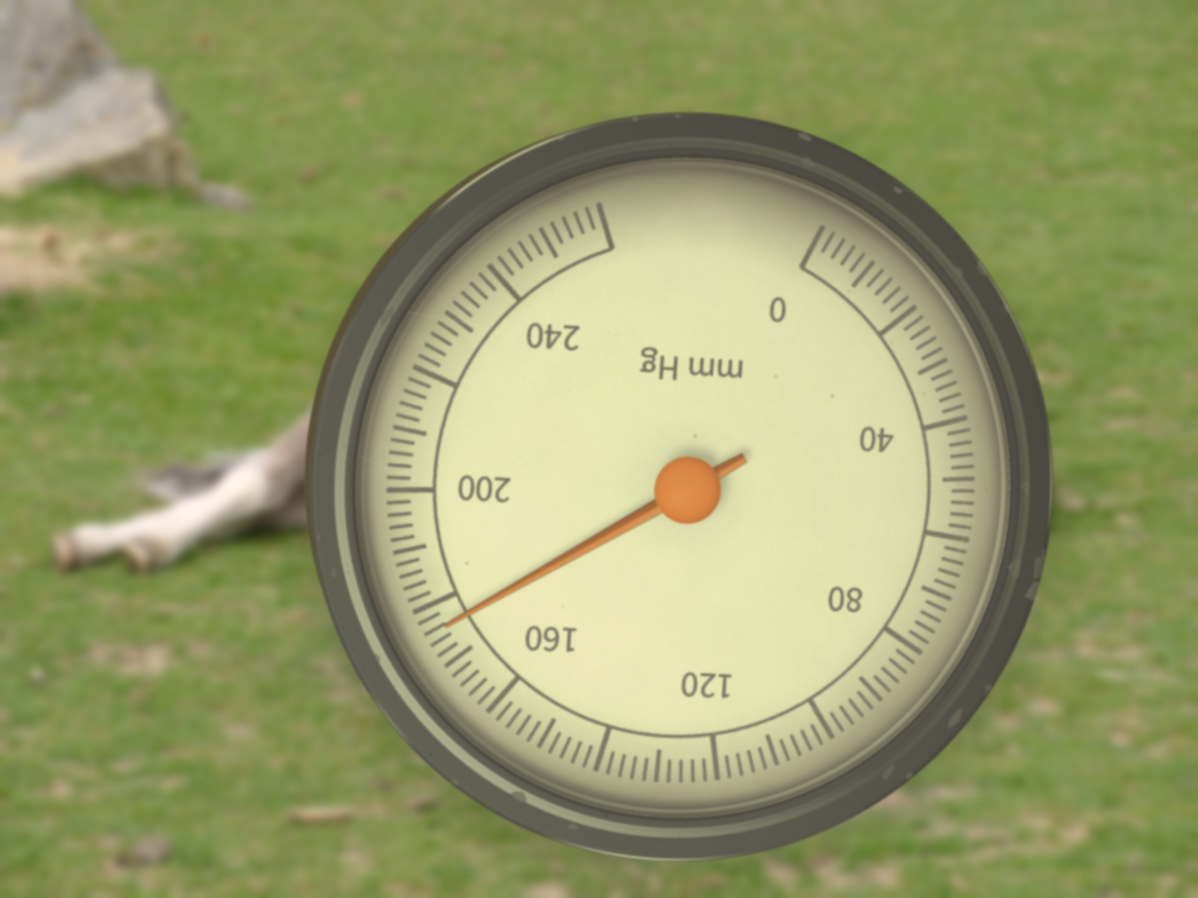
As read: 176; mmHg
